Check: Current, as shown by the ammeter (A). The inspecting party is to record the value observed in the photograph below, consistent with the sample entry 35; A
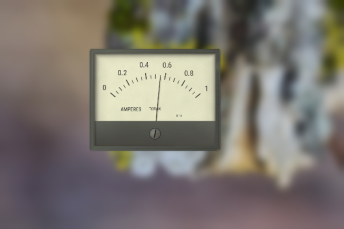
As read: 0.55; A
